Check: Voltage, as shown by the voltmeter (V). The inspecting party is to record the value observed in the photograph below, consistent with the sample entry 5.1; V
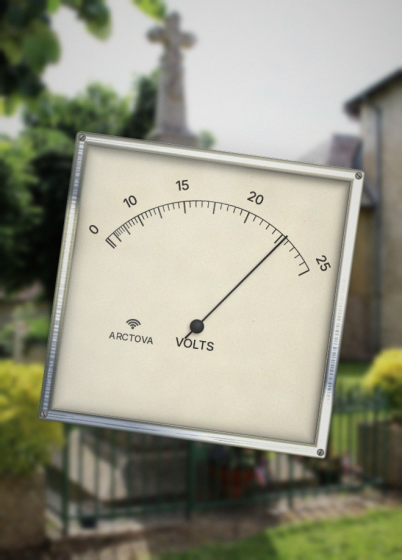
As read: 22.75; V
